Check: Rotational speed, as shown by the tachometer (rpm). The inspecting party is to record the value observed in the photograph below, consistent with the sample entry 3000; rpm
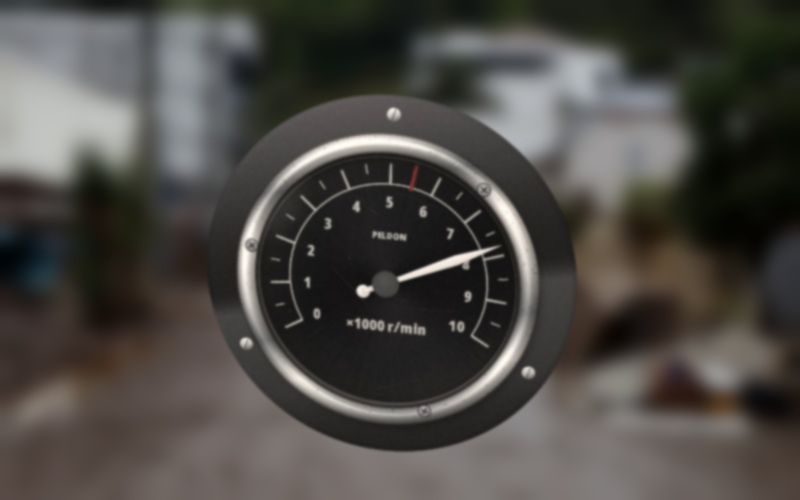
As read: 7750; rpm
